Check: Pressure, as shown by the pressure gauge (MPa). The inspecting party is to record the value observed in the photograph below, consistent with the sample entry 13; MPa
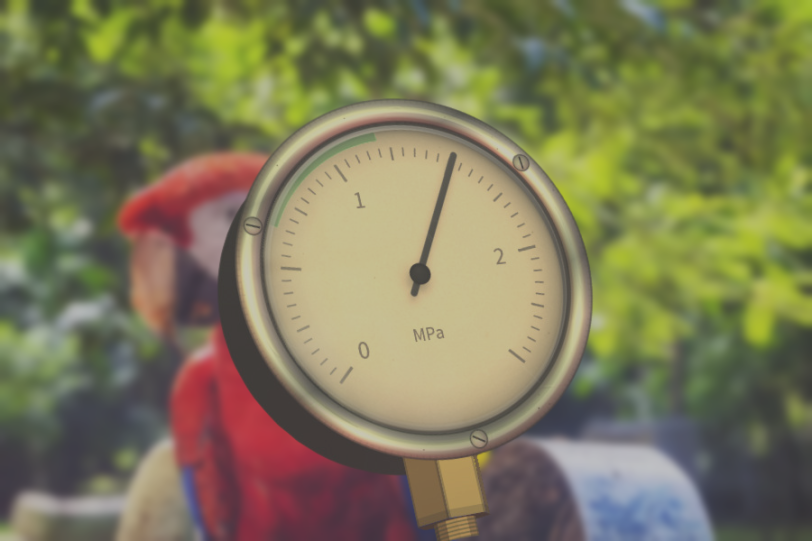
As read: 1.5; MPa
